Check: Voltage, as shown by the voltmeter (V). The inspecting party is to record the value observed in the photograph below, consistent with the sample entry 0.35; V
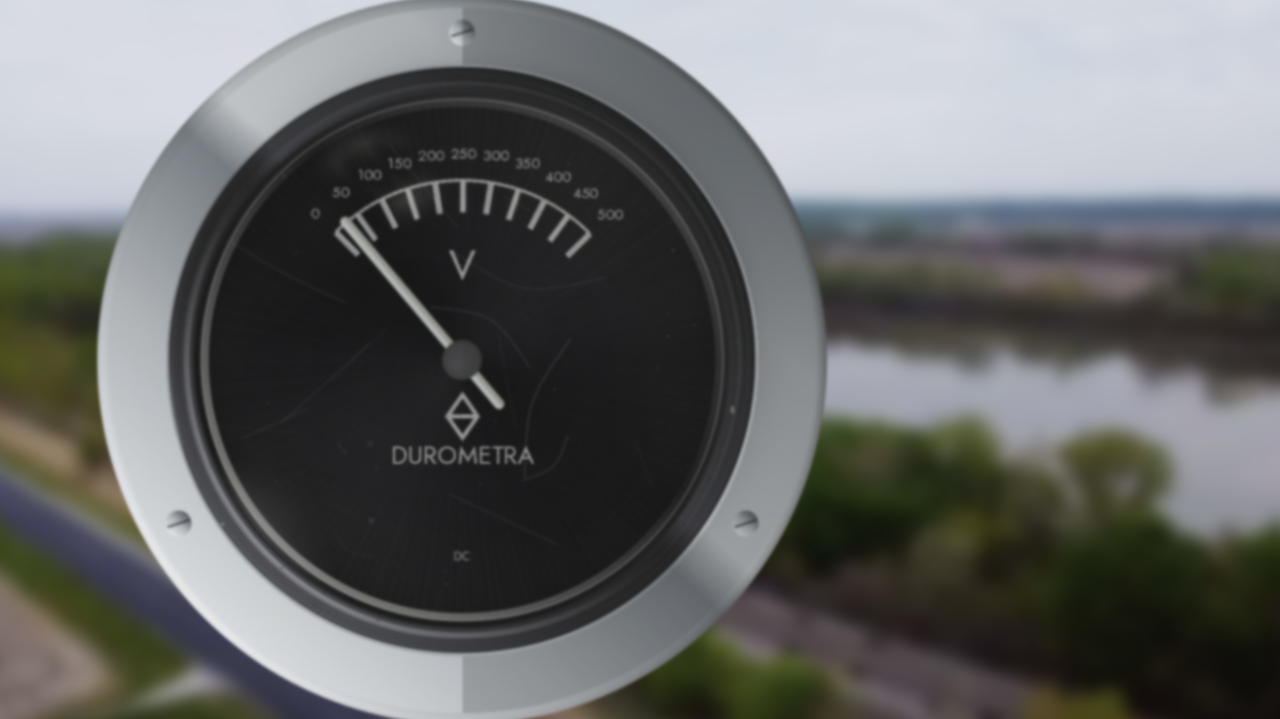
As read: 25; V
